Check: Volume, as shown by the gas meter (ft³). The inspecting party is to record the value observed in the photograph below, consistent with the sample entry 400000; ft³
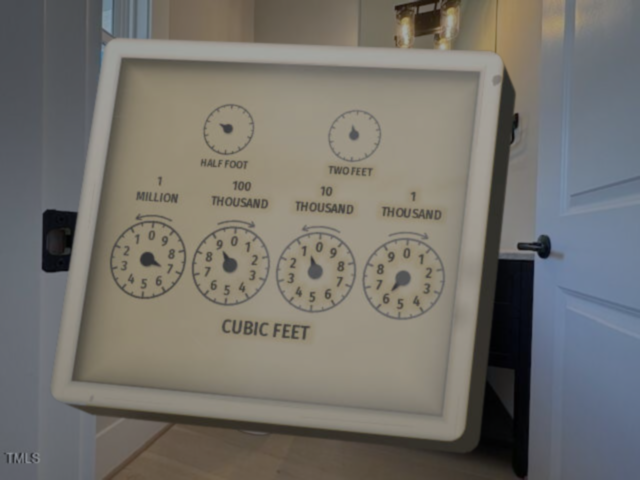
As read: 690600; ft³
